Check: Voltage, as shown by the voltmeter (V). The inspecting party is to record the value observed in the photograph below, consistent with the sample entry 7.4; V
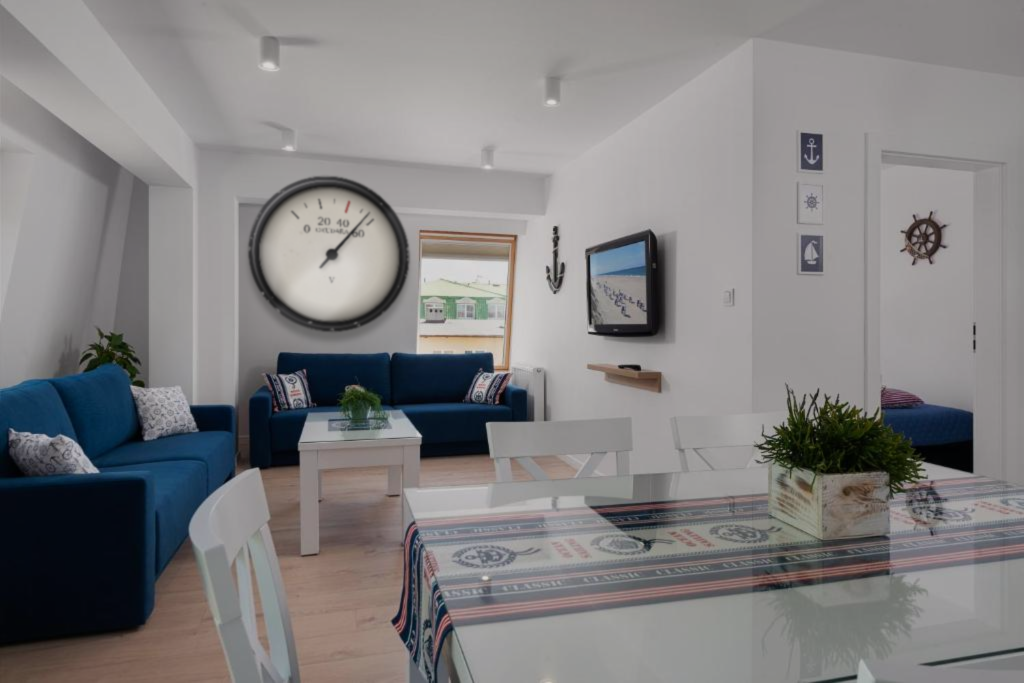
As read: 55; V
